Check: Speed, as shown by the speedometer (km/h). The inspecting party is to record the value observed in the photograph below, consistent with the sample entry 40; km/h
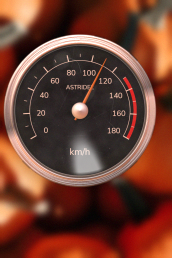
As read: 110; km/h
